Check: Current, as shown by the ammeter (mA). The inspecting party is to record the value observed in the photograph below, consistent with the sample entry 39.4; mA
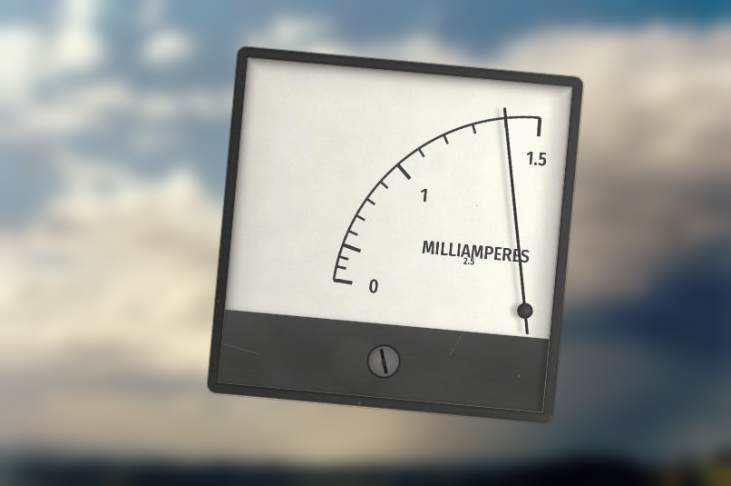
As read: 1.4; mA
